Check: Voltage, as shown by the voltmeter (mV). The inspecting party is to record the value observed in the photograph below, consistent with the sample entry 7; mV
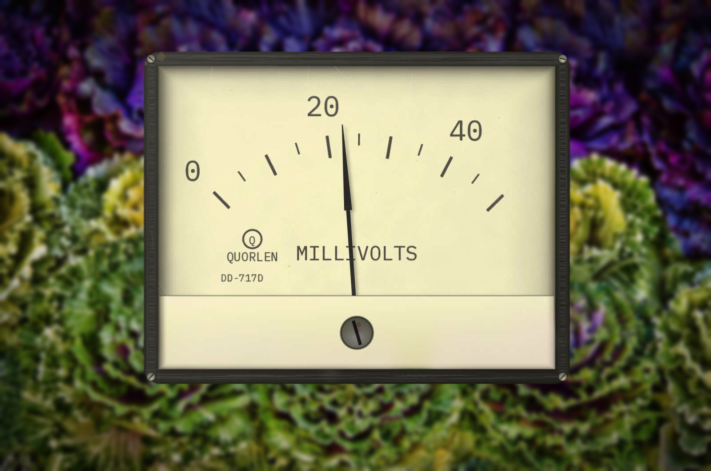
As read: 22.5; mV
